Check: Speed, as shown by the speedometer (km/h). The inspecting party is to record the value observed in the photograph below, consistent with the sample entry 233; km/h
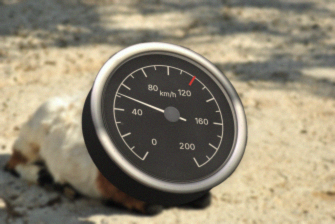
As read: 50; km/h
